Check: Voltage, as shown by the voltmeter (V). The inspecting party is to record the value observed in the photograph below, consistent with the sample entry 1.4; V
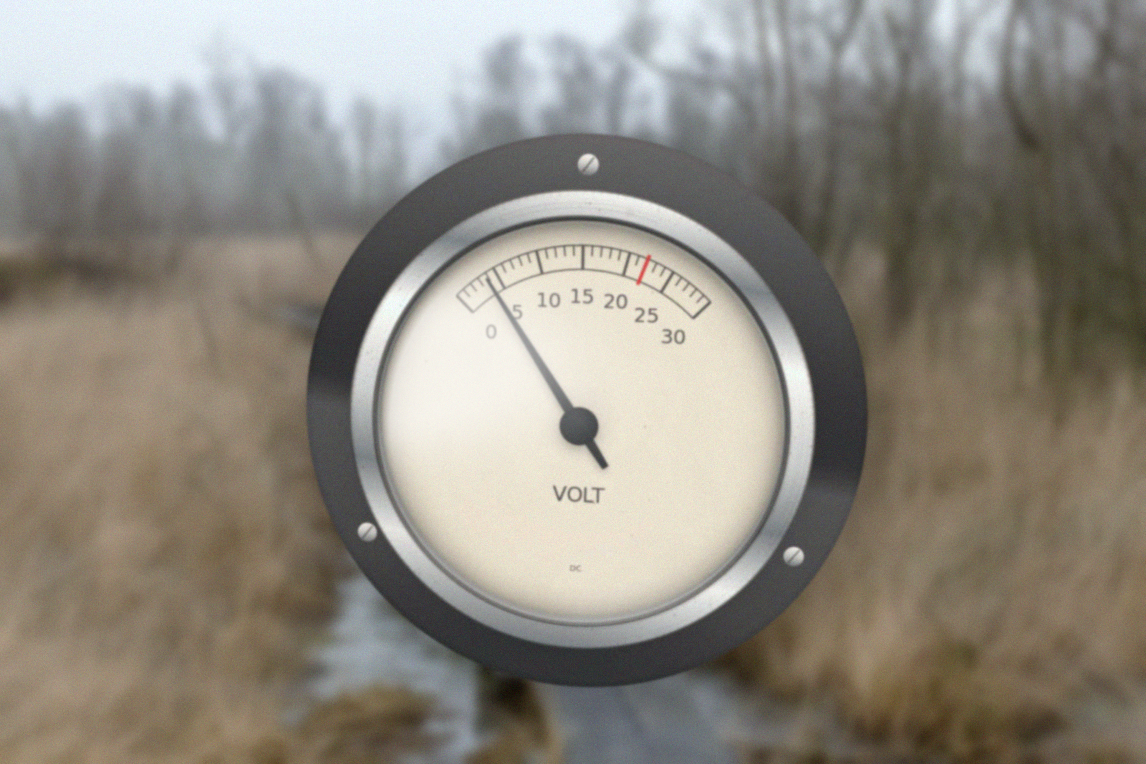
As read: 4; V
